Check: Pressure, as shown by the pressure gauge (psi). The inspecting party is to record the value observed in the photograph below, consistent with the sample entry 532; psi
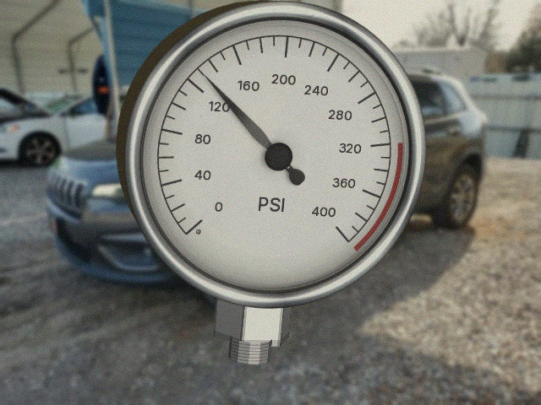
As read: 130; psi
